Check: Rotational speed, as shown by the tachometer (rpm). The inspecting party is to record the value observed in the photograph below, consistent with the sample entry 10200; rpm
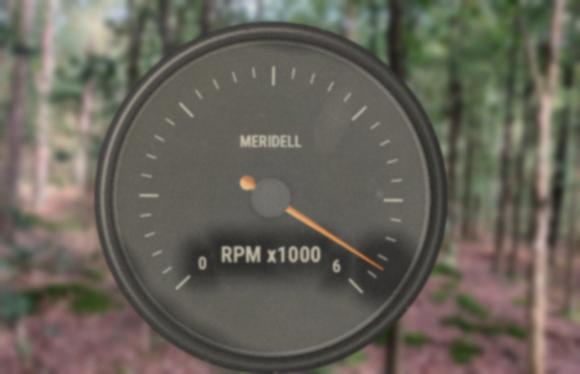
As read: 5700; rpm
